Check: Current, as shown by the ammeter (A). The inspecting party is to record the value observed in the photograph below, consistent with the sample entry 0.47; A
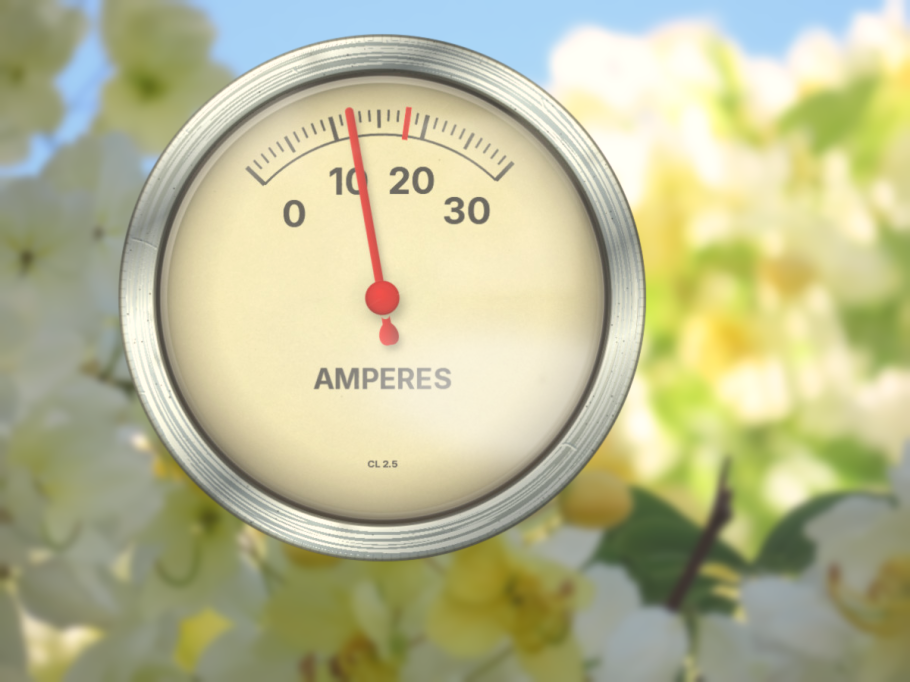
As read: 12; A
